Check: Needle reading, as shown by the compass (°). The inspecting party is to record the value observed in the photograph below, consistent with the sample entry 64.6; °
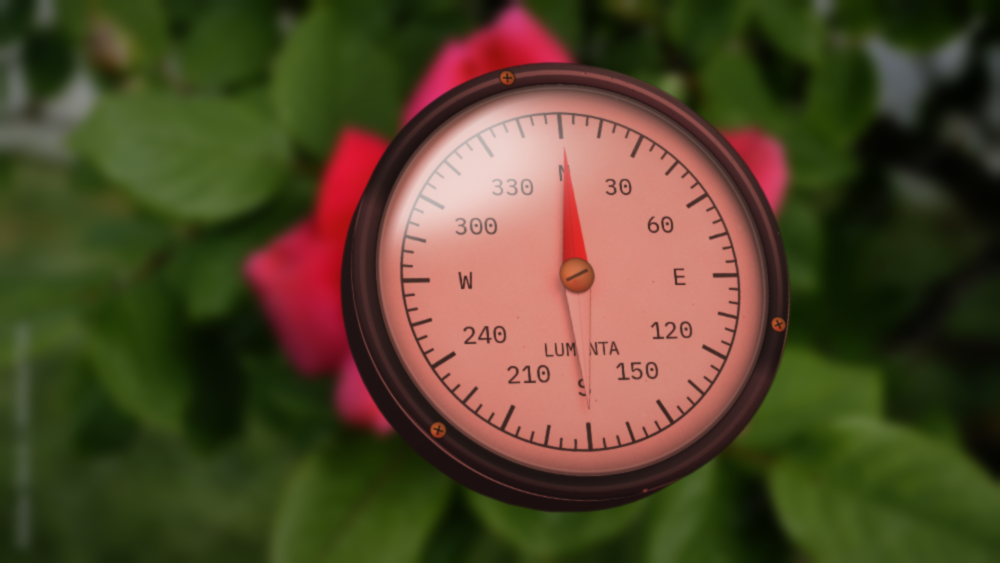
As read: 0; °
